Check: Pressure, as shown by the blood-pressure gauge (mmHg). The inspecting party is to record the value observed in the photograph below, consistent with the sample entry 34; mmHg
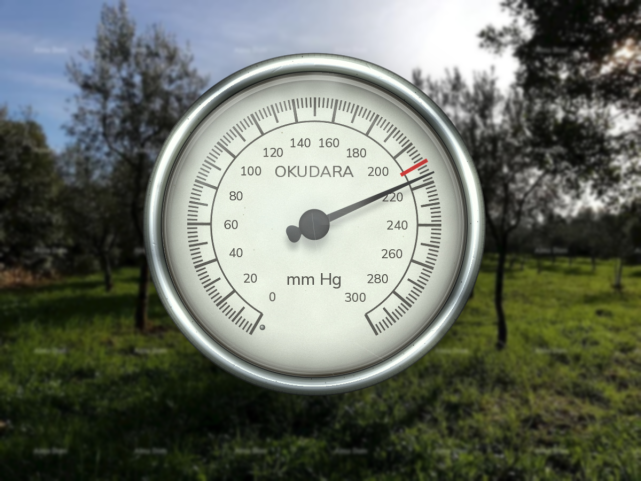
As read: 216; mmHg
